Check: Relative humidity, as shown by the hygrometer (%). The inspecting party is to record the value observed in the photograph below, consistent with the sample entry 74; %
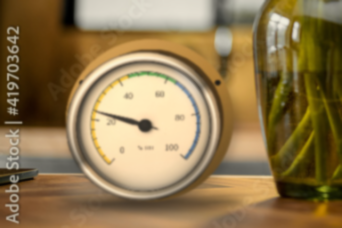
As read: 24; %
